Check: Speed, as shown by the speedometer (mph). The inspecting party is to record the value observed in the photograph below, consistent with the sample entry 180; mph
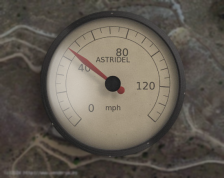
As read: 45; mph
